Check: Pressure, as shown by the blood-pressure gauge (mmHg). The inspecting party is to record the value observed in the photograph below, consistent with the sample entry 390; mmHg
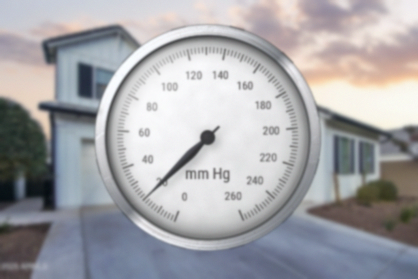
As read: 20; mmHg
